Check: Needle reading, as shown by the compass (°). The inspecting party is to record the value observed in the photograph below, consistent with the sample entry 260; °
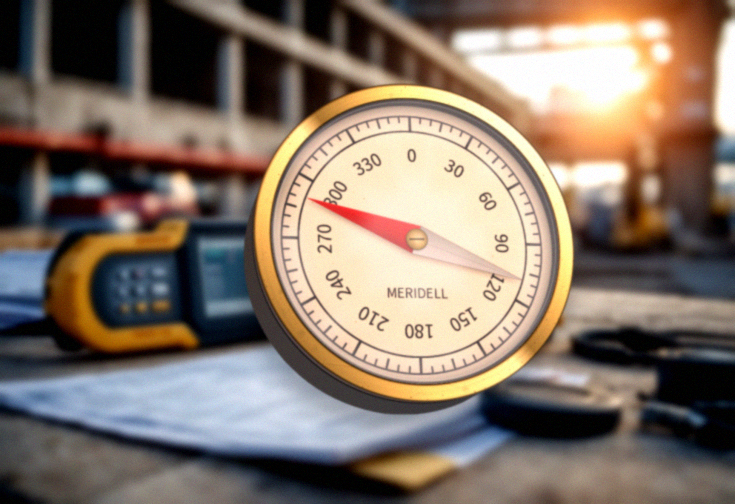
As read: 290; °
